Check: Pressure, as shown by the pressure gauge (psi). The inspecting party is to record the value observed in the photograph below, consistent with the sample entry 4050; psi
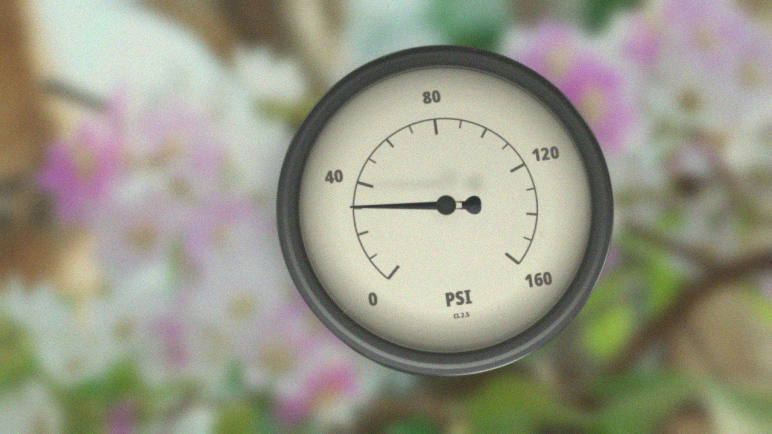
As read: 30; psi
